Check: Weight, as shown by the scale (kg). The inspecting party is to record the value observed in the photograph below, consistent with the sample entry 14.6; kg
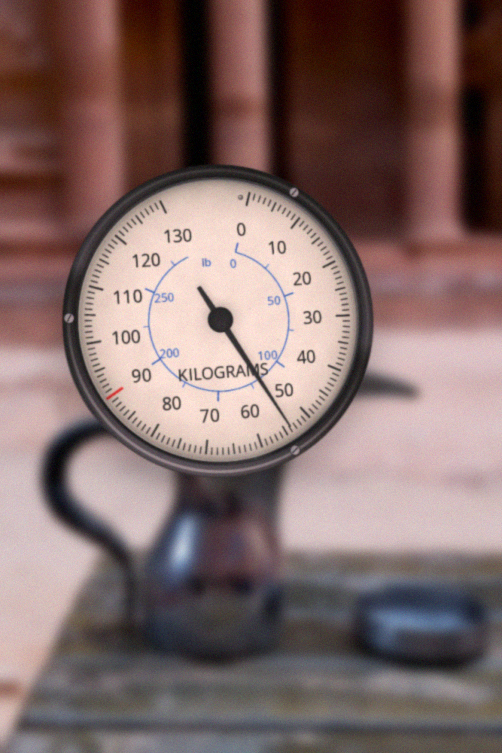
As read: 54; kg
